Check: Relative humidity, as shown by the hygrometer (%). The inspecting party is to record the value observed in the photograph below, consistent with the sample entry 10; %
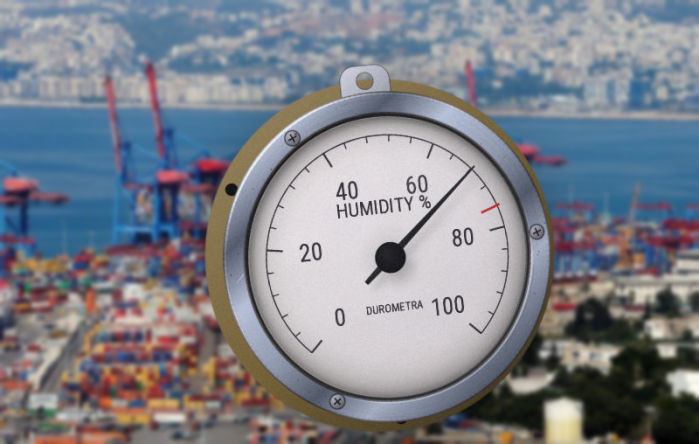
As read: 68; %
